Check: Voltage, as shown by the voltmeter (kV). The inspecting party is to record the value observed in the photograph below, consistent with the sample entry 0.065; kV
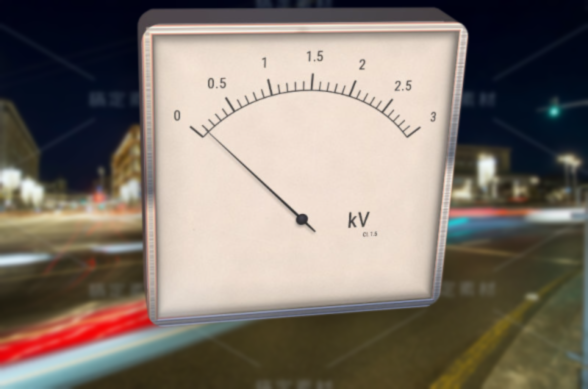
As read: 0.1; kV
